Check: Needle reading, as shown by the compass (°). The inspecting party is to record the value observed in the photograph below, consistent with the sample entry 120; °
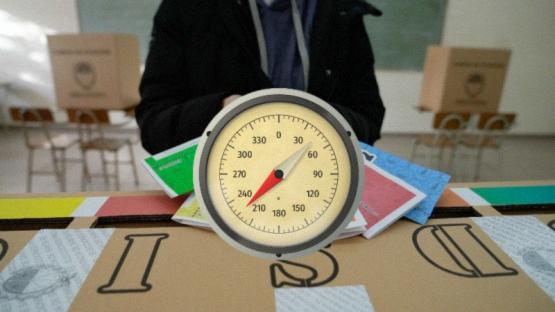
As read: 225; °
